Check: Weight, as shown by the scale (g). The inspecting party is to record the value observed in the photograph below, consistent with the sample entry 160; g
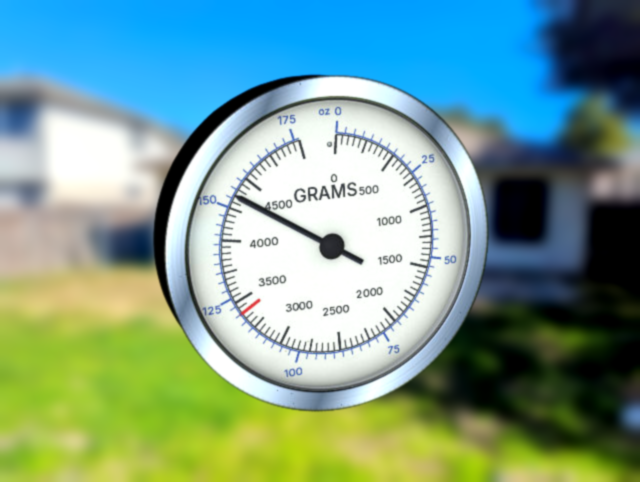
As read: 4350; g
